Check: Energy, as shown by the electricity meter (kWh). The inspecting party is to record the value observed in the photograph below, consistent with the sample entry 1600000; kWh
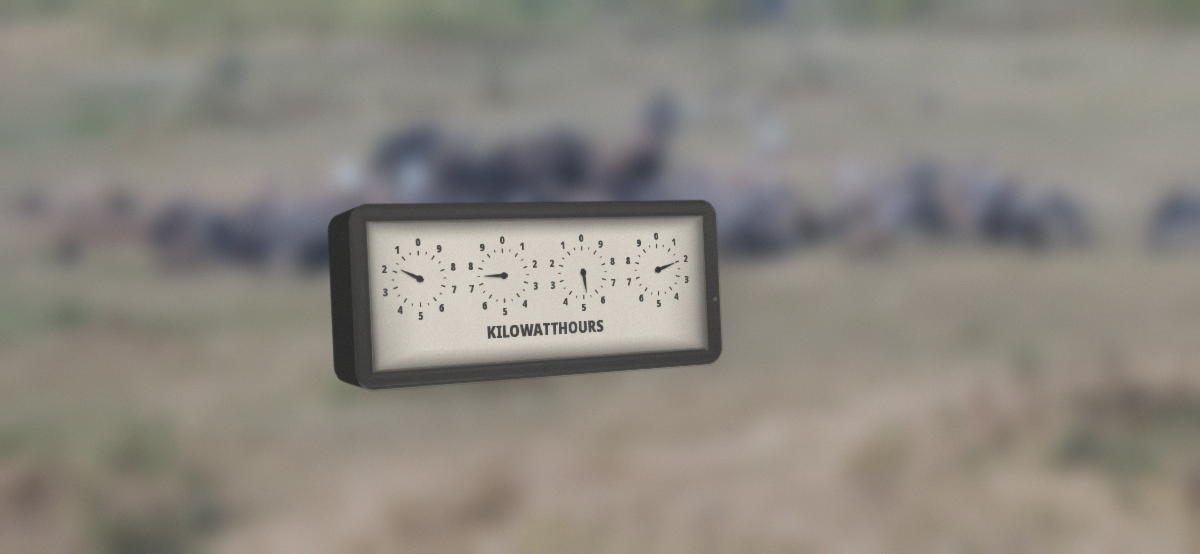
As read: 1752; kWh
